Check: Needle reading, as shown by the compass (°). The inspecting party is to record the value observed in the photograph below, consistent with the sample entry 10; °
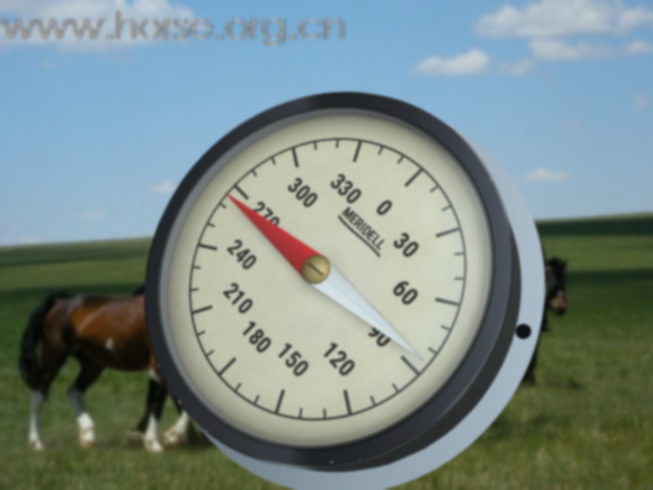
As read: 265; °
